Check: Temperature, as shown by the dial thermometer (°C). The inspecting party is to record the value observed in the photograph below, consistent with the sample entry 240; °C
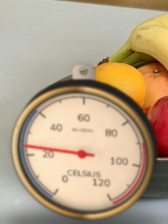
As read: 25; °C
